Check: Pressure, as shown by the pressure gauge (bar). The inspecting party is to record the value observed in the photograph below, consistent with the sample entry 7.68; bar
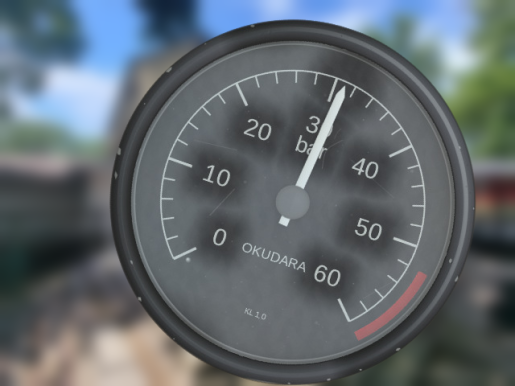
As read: 31; bar
